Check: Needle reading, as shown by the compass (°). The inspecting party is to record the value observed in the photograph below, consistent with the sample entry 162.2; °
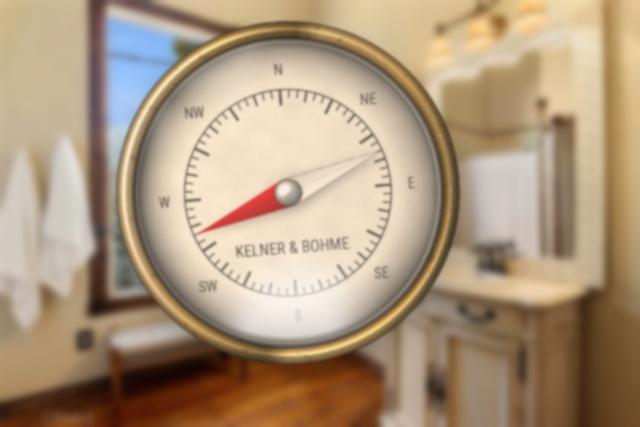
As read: 250; °
